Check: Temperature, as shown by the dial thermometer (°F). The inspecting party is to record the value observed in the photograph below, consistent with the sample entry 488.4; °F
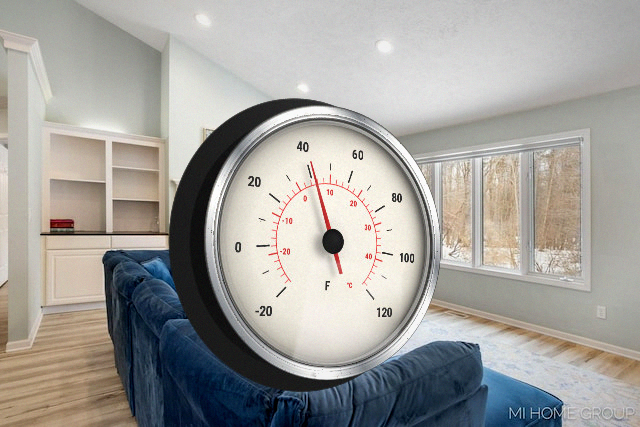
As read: 40; °F
